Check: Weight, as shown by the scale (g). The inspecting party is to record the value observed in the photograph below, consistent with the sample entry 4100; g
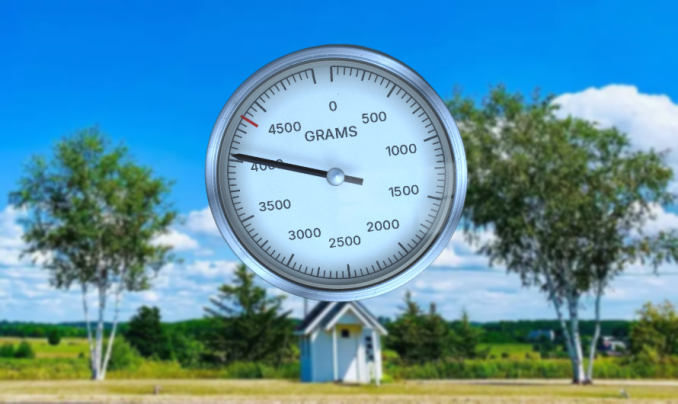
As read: 4050; g
